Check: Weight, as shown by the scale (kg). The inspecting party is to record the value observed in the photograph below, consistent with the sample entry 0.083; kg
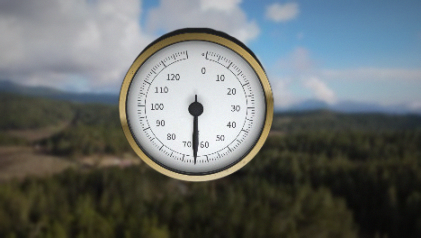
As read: 65; kg
